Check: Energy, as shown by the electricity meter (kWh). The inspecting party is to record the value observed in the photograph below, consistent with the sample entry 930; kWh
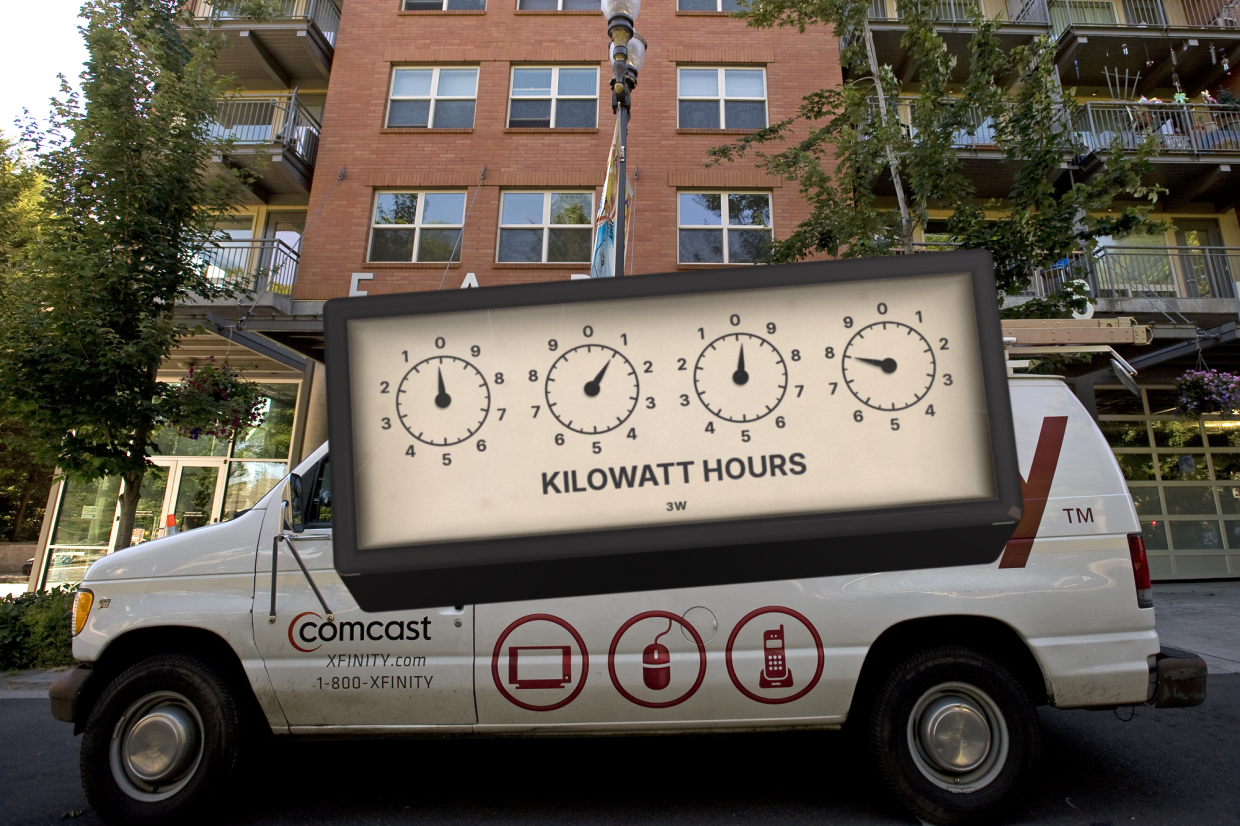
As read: 98; kWh
